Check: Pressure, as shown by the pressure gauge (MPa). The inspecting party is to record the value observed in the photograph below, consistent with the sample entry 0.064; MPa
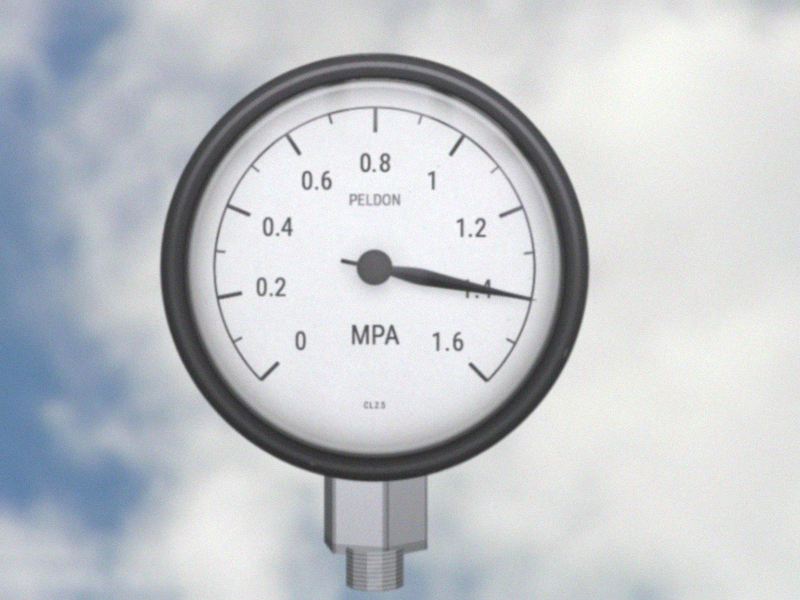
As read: 1.4; MPa
